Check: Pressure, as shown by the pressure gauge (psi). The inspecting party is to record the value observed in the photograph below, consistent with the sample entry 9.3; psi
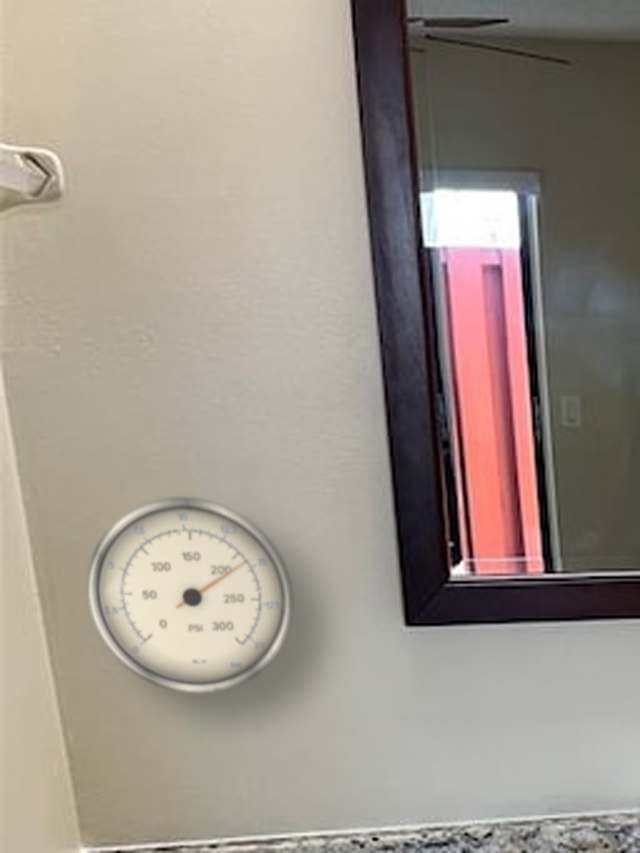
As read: 210; psi
